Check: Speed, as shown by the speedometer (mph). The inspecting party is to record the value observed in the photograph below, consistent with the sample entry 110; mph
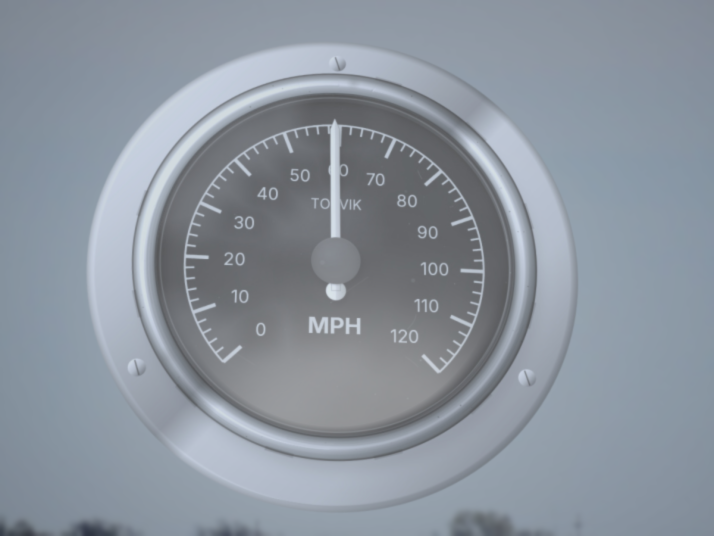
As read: 59; mph
